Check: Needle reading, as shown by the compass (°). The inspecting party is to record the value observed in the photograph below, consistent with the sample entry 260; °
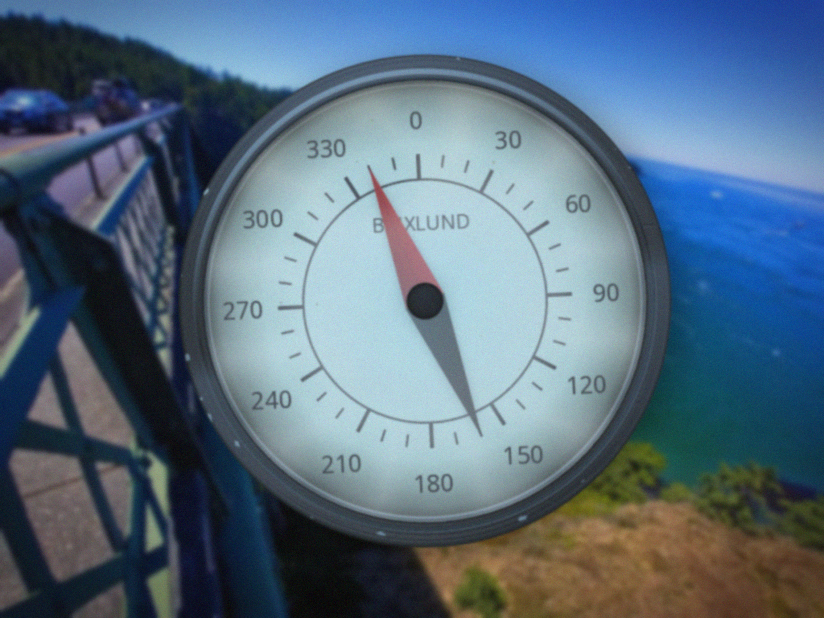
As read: 340; °
